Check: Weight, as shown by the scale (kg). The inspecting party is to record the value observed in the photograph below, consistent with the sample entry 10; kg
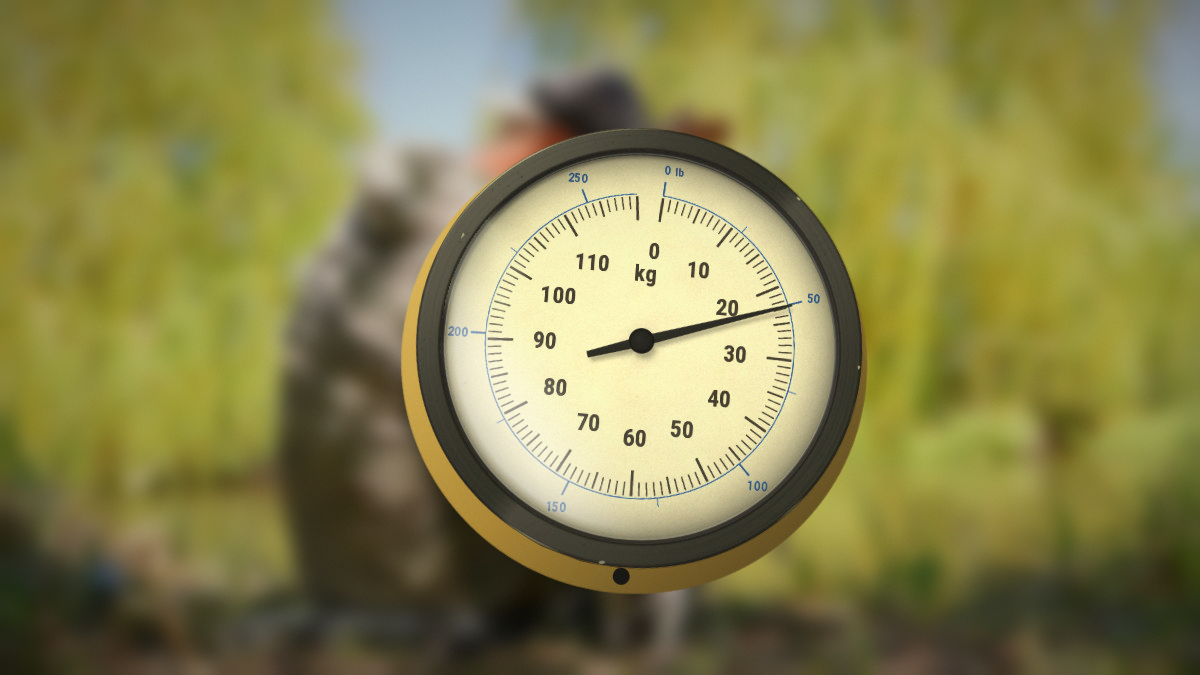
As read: 23; kg
